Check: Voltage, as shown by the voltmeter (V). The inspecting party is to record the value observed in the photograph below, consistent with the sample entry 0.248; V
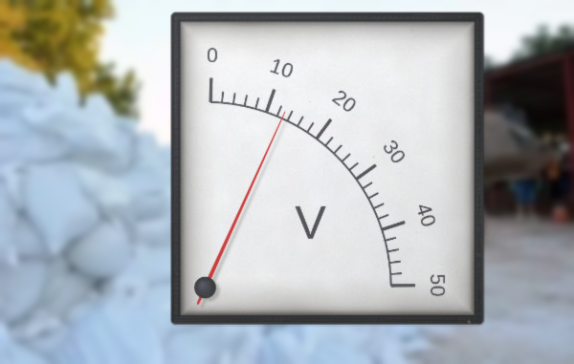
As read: 13; V
